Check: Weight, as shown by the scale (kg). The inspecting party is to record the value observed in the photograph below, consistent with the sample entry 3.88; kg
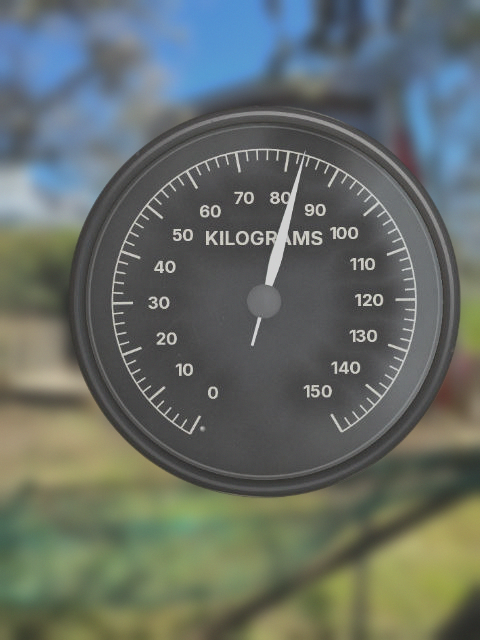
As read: 83; kg
